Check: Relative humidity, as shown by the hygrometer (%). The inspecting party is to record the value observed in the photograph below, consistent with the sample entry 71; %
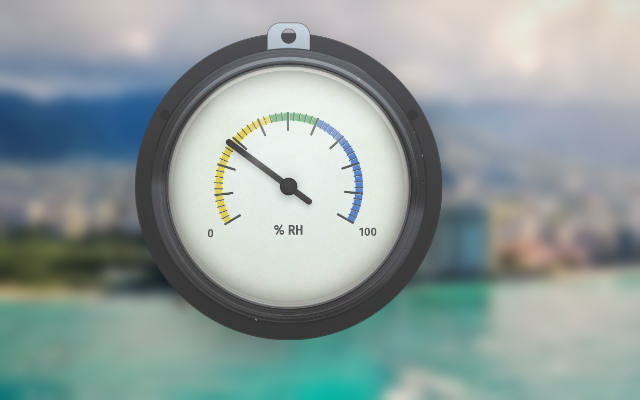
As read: 28; %
